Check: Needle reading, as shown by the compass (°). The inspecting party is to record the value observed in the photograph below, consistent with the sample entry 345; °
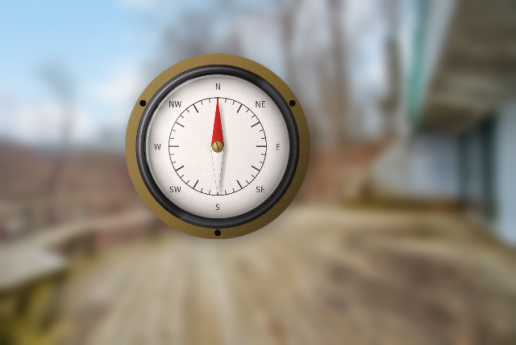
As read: 0; °
